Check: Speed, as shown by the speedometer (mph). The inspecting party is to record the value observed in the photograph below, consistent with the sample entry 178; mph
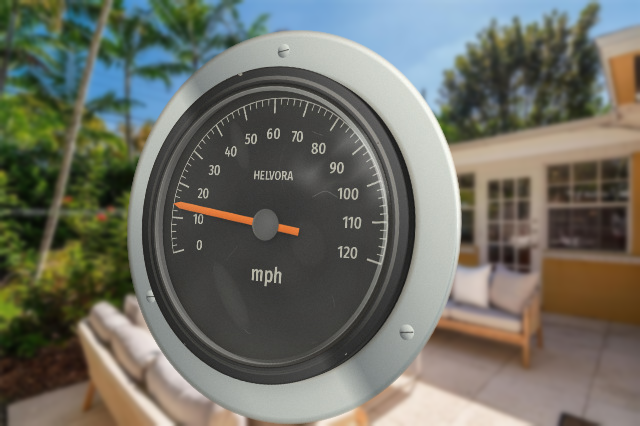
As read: 14; mph
